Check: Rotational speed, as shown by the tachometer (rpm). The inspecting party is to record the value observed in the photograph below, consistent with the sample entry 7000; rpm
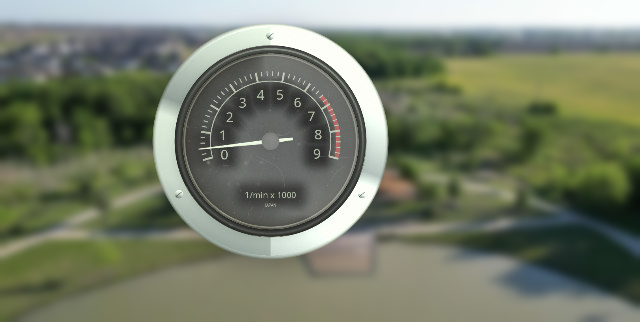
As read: 400; rpm
